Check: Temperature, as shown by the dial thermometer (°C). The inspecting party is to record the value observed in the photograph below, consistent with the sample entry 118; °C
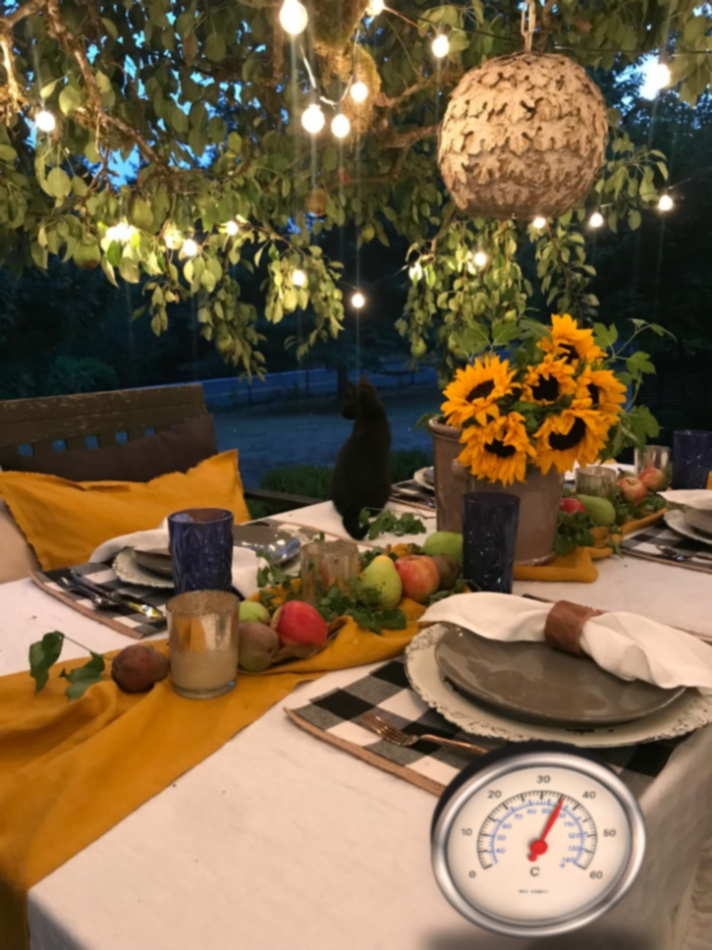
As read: 35; °C
